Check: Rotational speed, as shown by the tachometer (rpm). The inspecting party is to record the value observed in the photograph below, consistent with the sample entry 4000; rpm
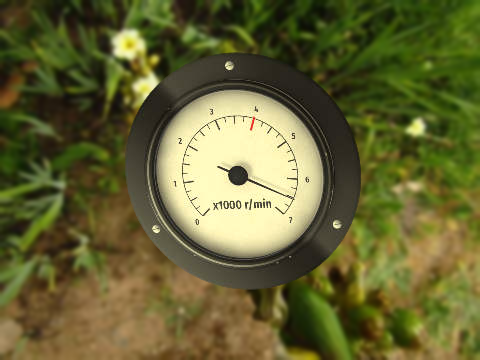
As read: 6500; rpm
